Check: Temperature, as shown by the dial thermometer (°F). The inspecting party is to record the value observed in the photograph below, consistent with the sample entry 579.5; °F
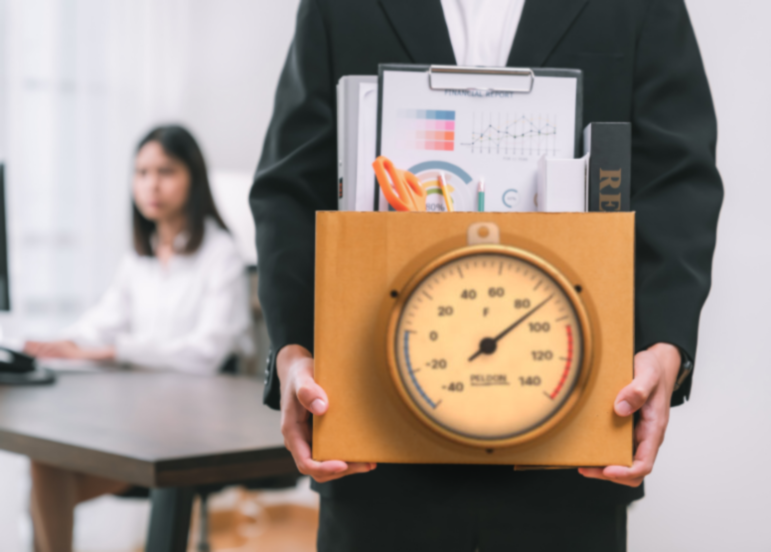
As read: 88; °F
